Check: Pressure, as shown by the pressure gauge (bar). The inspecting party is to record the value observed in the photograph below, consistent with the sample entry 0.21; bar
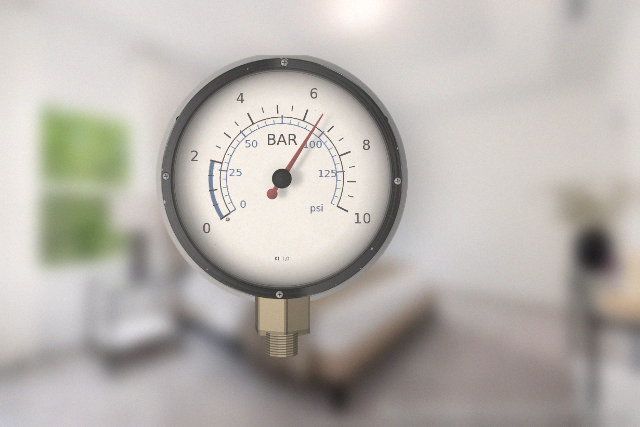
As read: 6.5; bar
